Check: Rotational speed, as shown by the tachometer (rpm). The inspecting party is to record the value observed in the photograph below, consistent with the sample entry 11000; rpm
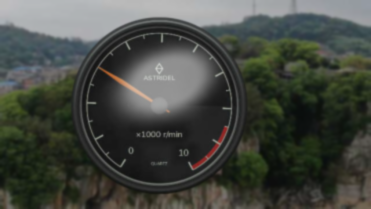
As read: 3000; rpm
